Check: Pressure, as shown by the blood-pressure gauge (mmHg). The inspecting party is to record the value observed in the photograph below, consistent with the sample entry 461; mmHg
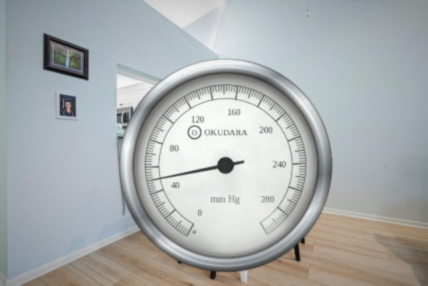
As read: 50; mmHg
